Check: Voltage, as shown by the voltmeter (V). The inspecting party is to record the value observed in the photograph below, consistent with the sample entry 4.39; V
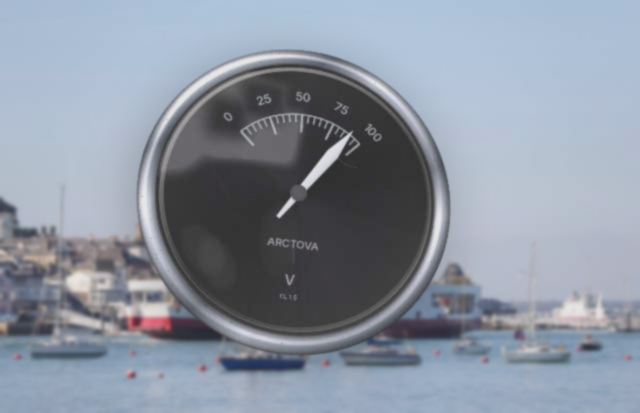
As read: 90; V
